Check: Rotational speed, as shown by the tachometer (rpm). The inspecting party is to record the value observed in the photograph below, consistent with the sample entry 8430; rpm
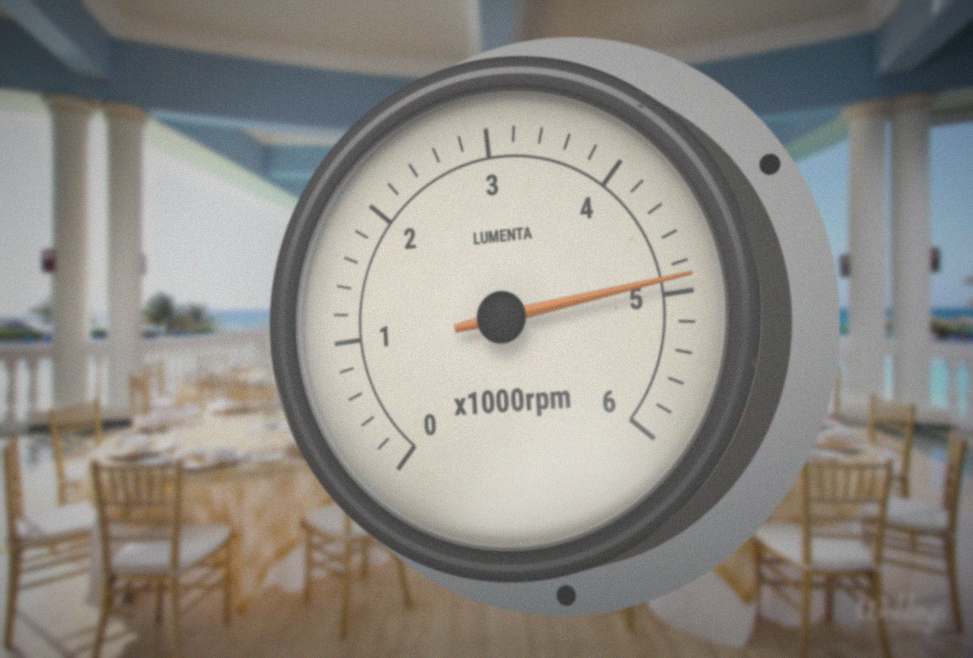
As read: 4900; rpm
